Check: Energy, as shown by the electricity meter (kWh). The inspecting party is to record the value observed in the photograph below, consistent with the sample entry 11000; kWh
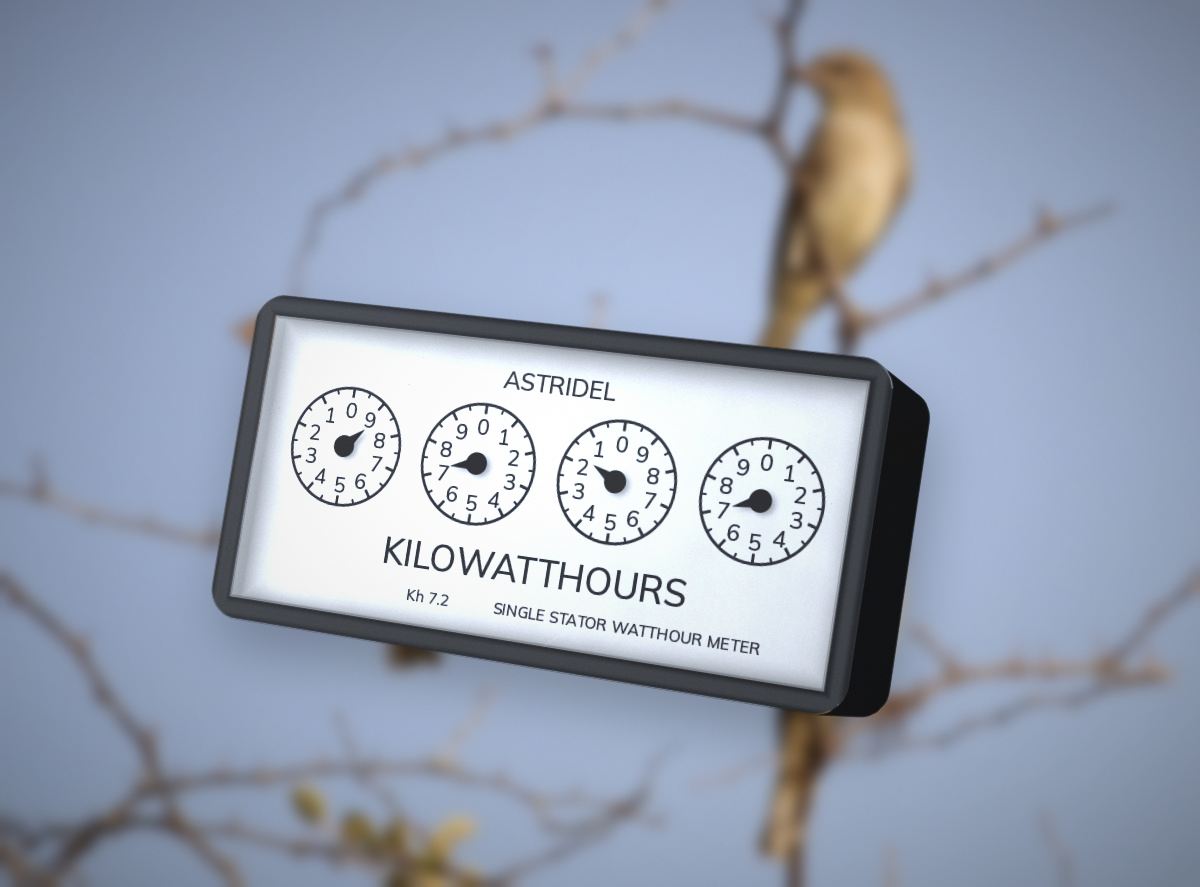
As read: 8717; kWh
